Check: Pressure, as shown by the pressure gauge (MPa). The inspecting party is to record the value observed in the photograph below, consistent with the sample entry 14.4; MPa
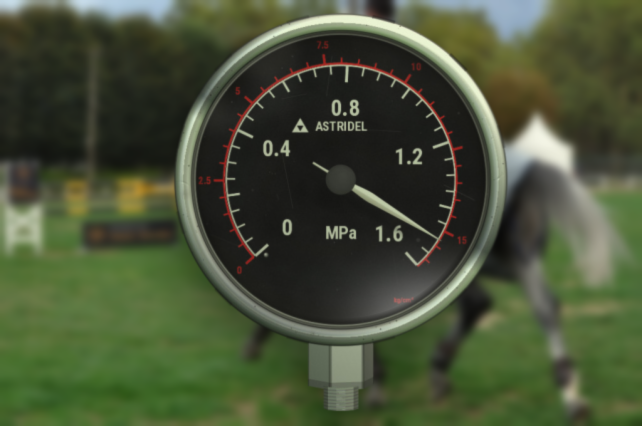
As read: 1.5; MPa
